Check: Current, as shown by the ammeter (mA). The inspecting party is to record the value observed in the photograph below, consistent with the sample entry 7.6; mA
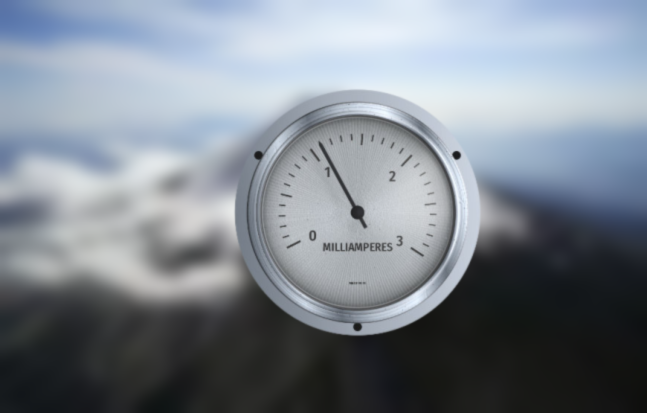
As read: 1.1; mA
